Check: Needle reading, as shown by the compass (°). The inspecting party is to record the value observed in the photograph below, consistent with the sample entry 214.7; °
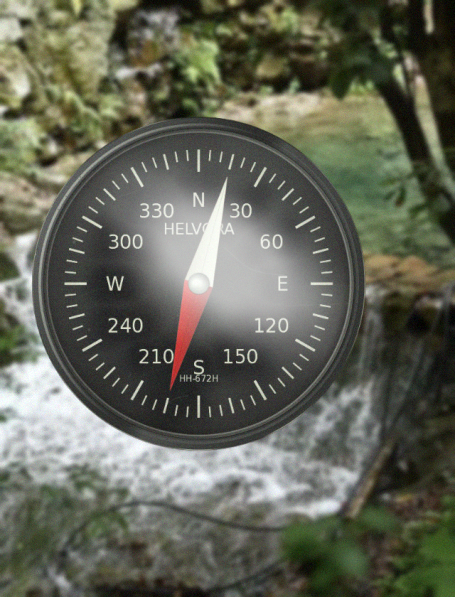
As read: 195; °
